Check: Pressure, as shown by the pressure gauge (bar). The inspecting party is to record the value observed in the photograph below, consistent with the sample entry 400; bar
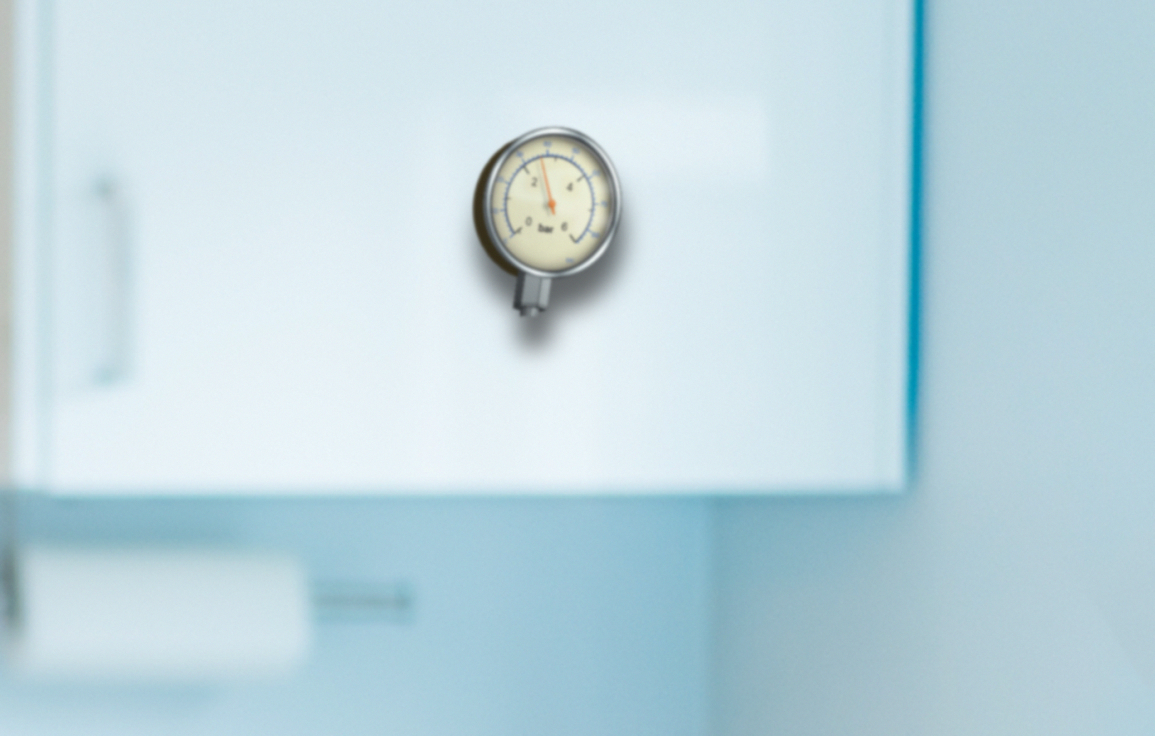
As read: 2.5; bar
